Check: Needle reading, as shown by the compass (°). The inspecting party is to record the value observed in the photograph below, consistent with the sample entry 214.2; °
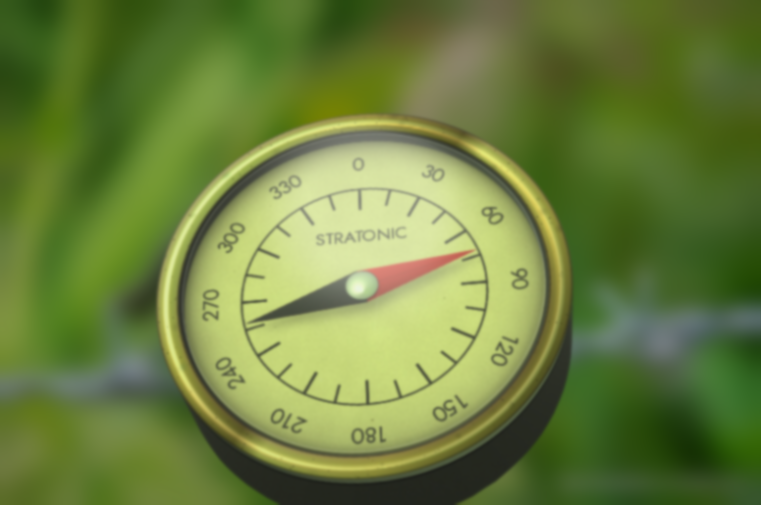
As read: 75; °
